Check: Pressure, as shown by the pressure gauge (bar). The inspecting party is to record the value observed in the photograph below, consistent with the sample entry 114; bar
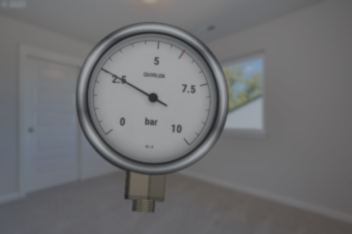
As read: 2.5; bar
